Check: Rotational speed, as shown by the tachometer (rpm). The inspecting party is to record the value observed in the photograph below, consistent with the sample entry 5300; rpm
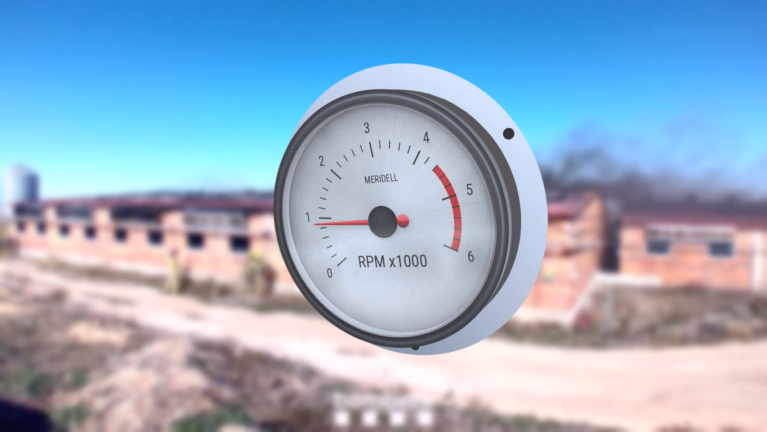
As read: 900; rpm
